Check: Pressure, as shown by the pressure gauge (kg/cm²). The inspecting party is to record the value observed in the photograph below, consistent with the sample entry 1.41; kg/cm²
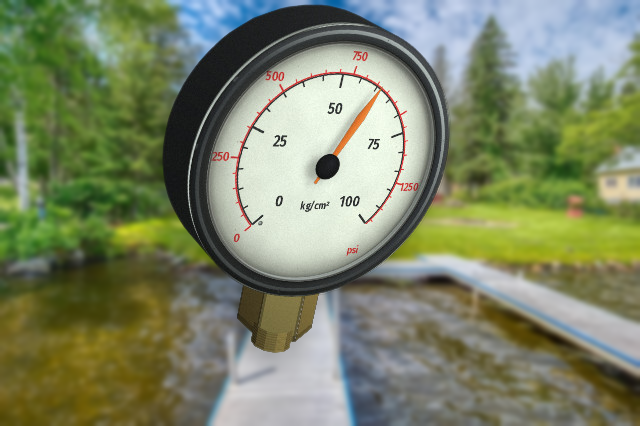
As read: 60; kg/cm²
